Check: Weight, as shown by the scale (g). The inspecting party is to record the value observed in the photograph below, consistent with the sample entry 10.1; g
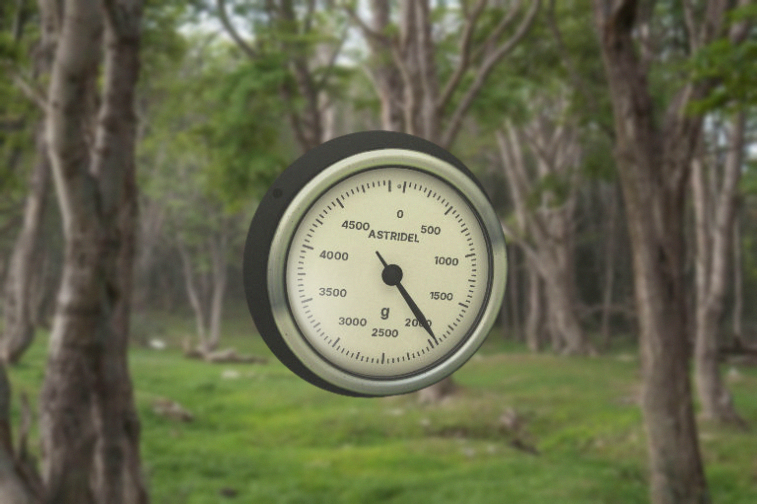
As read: 1950; g
